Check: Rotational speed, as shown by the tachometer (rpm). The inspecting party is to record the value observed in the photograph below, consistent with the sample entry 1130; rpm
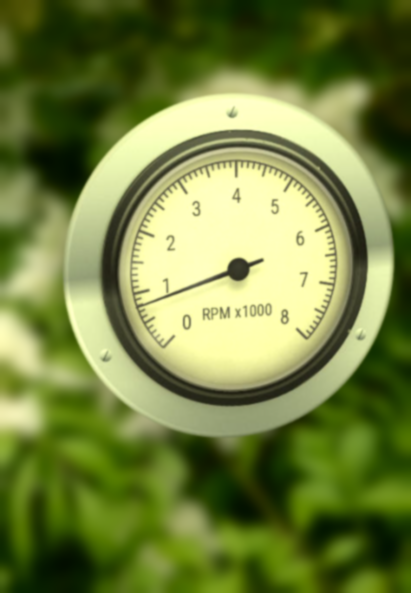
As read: 800; rpm
